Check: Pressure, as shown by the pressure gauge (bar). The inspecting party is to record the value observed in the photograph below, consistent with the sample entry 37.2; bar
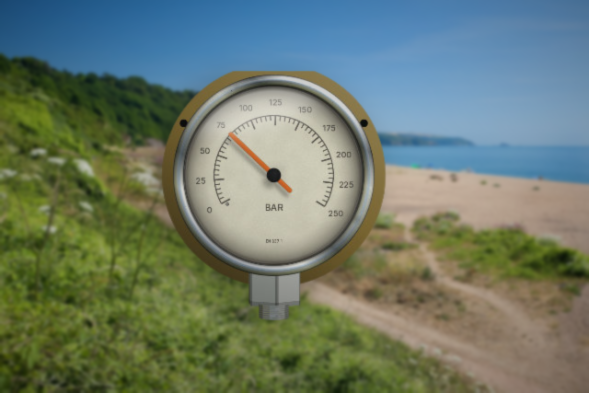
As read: 75; bar
